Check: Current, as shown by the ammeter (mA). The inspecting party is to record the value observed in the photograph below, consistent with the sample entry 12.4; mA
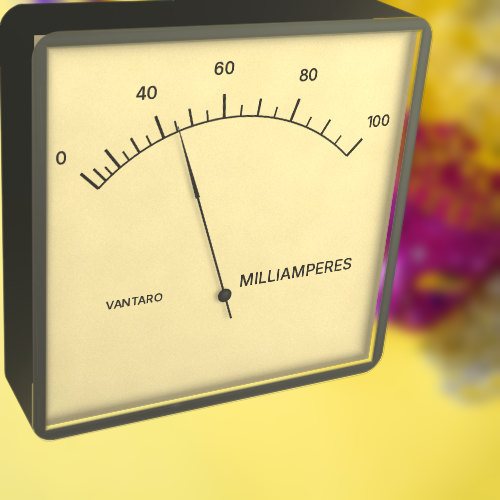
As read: 45; mA
